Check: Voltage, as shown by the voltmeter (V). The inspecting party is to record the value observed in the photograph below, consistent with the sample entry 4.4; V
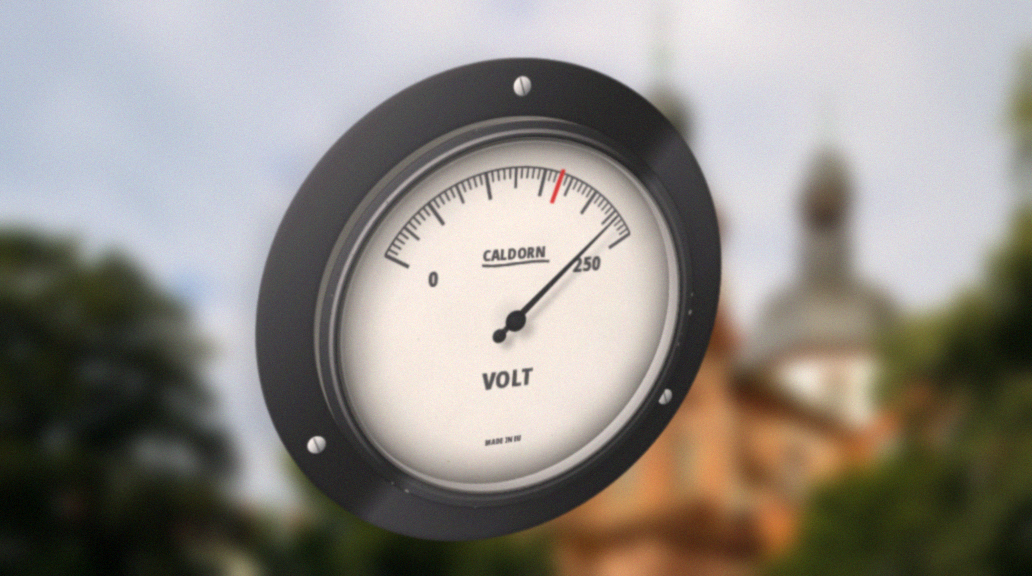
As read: 225; V
